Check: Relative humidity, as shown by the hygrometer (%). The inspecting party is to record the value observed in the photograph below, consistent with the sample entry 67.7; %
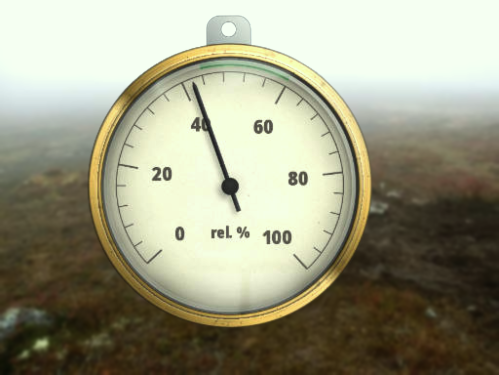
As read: 42; %
